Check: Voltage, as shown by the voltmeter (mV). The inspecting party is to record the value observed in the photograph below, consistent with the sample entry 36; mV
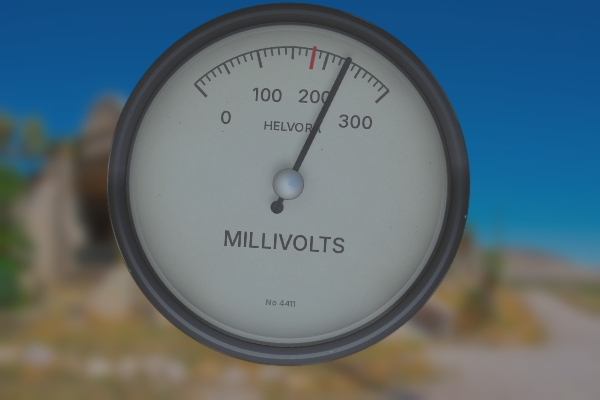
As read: 230; mV
